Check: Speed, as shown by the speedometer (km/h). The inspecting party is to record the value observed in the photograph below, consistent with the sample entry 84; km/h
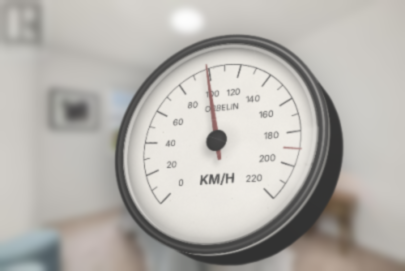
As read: 100; km/h
